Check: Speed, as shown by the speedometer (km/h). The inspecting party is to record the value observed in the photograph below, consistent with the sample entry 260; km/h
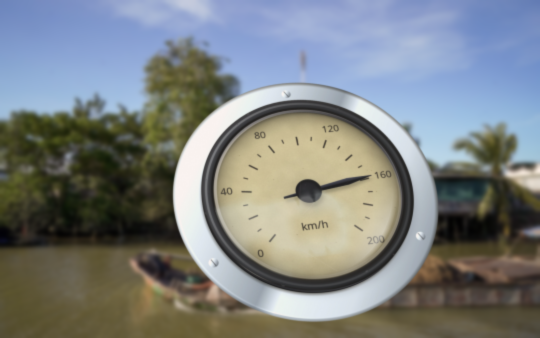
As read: 160; km/h
